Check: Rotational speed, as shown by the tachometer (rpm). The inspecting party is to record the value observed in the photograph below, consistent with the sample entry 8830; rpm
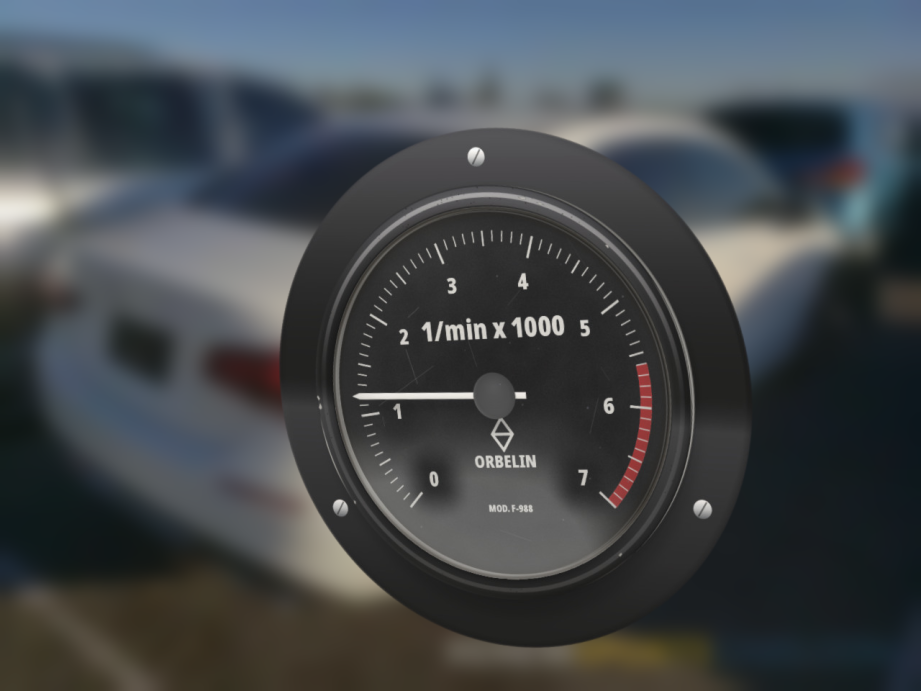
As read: 1200; rpm
